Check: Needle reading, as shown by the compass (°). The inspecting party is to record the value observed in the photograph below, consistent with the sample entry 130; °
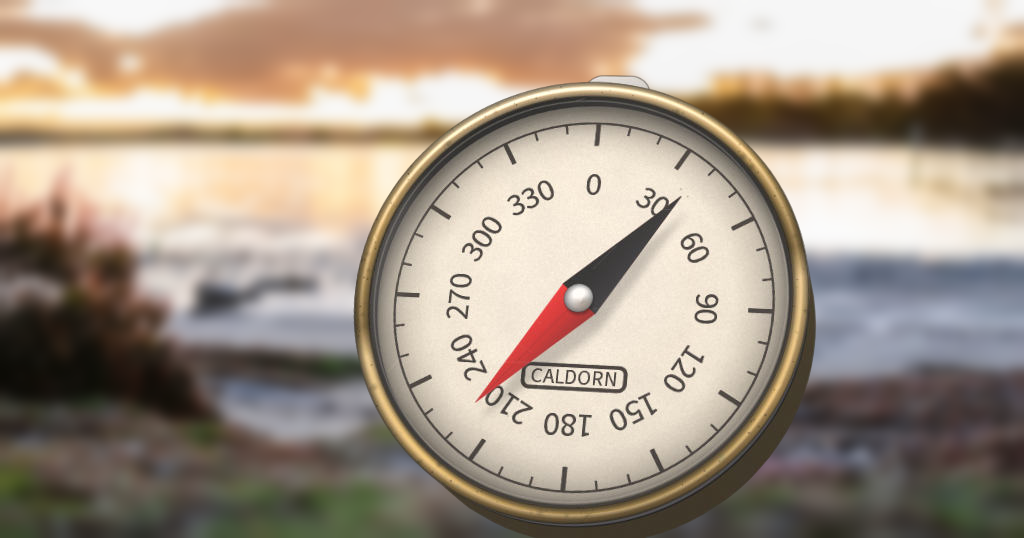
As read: 220; °
